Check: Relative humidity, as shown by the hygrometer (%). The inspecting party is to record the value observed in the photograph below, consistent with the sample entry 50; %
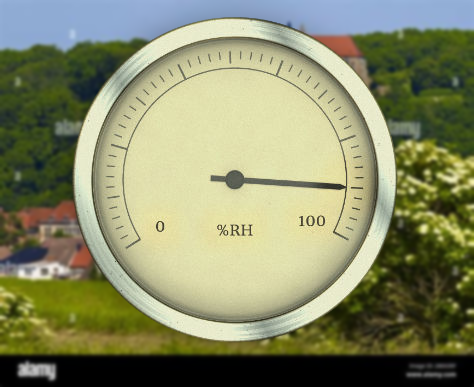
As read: 90; %
